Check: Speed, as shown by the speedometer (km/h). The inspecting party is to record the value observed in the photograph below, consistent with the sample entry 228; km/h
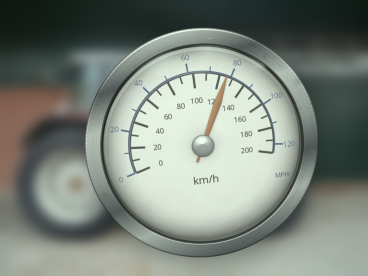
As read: 125; km/h
